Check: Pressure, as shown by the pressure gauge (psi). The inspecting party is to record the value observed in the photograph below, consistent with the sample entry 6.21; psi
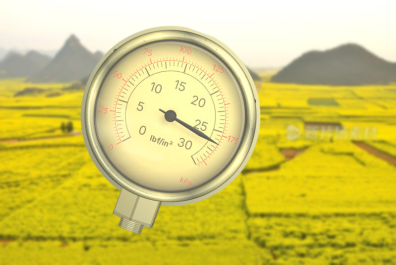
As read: 26.5; psi
